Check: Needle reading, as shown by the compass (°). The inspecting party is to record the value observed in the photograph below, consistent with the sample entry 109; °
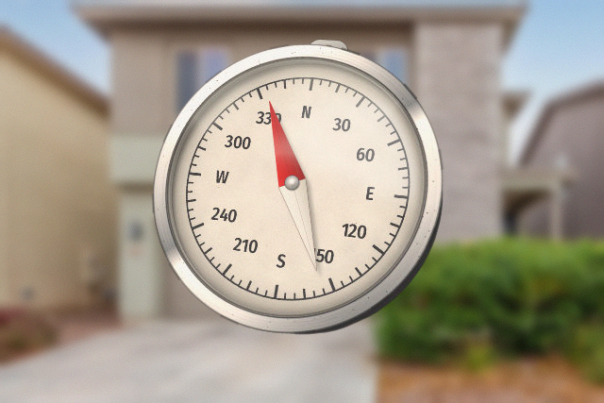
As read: 335; °
